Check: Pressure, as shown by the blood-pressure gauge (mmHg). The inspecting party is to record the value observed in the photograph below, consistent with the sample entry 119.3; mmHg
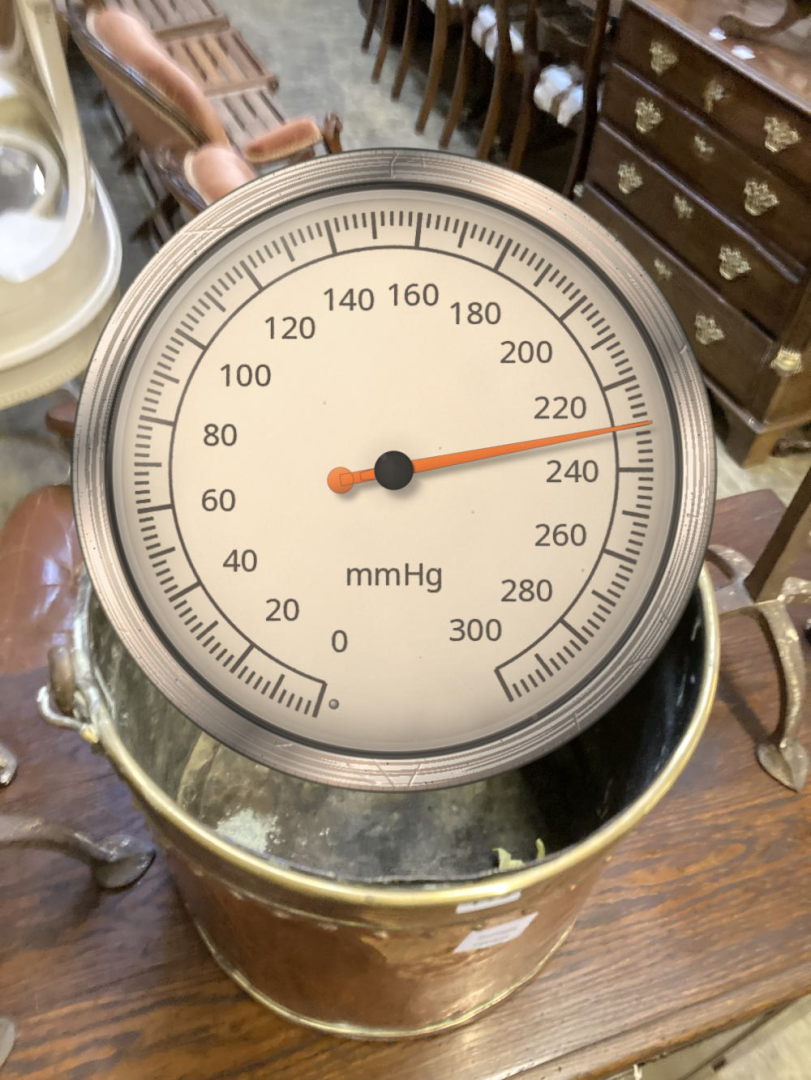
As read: 230; mmHg
